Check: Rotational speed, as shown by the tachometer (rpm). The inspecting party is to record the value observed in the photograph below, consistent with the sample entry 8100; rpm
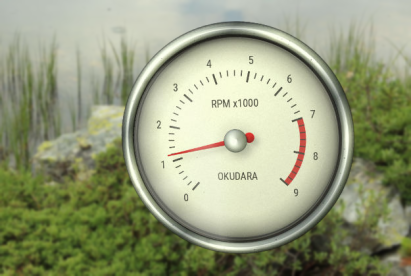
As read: 1200; rpm
